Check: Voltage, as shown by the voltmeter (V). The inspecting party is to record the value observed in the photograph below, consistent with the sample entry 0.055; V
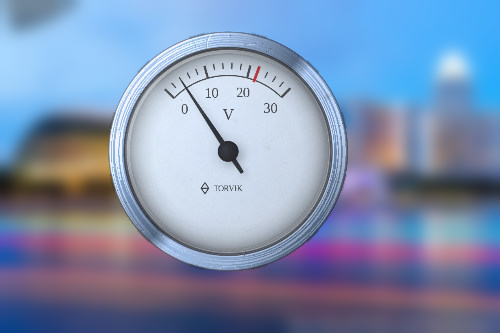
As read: 4; V
